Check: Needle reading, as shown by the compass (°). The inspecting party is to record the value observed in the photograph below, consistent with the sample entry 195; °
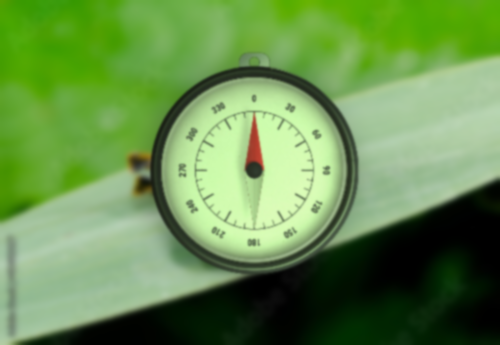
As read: 0; °
